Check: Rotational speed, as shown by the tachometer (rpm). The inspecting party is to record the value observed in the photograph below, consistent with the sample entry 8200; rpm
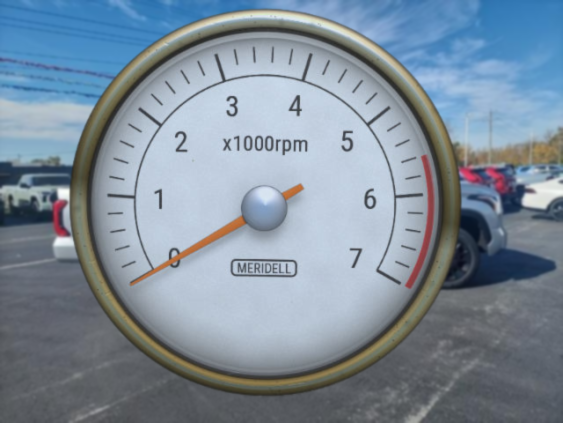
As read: 0; rpm
